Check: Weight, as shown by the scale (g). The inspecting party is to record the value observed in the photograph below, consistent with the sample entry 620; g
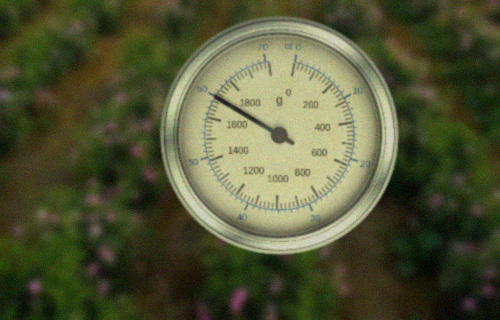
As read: 1700; g
